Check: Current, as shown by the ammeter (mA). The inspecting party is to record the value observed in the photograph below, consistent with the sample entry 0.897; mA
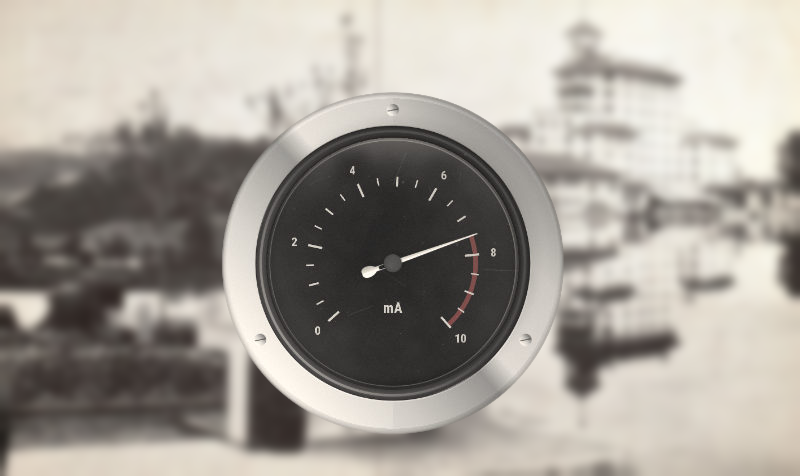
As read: 7.5; mA
